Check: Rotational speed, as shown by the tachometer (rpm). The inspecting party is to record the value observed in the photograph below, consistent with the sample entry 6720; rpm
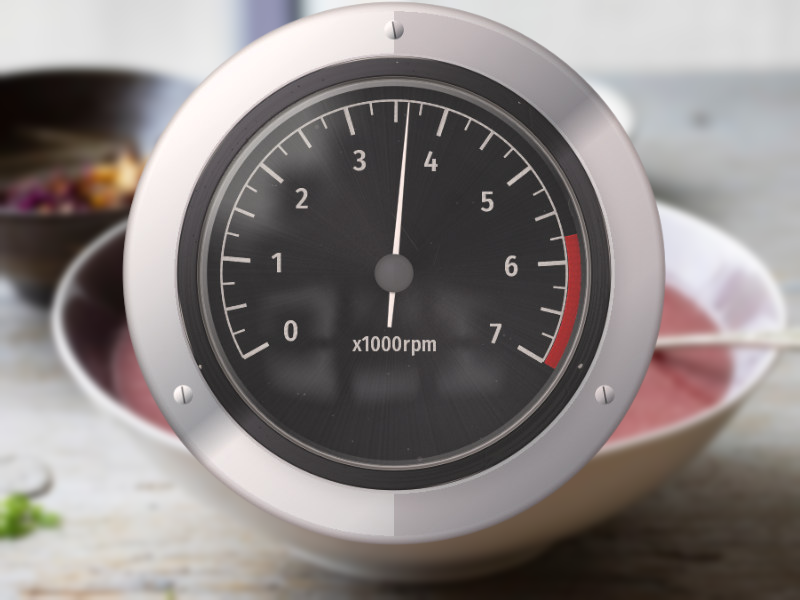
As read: 3625; rpm
